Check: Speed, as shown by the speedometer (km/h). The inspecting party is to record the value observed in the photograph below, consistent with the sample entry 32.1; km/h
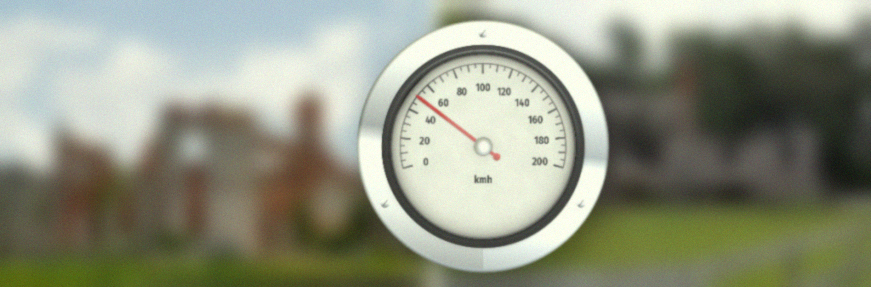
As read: 50; km/h
